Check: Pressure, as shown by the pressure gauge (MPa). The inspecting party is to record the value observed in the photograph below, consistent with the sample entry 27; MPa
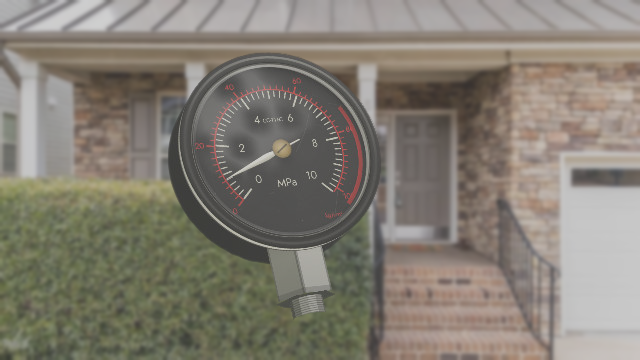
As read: 0.8; MPa
